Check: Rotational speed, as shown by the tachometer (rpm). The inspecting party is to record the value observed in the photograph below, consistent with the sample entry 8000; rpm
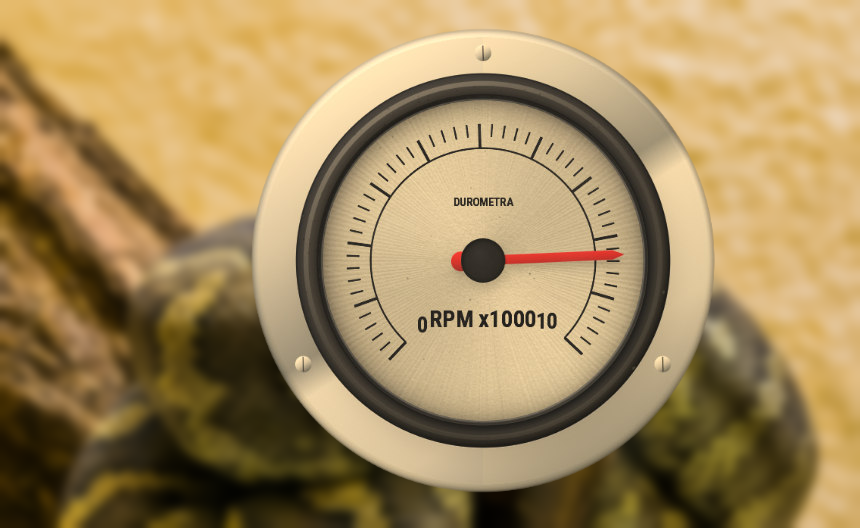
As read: 8300; rpm
